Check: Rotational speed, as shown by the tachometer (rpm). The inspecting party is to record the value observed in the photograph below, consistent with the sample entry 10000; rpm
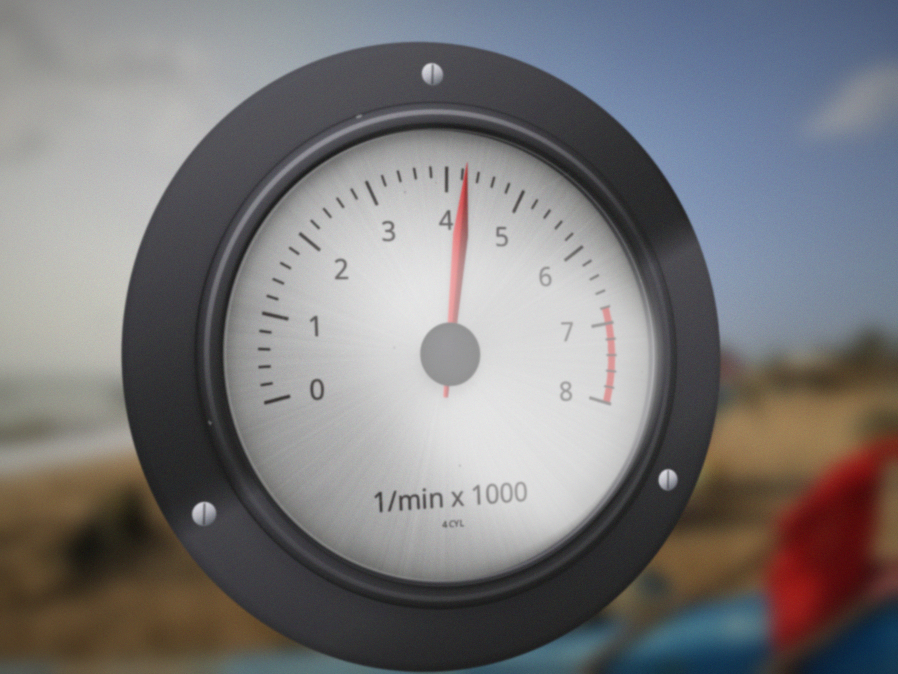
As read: 4200; rpm
